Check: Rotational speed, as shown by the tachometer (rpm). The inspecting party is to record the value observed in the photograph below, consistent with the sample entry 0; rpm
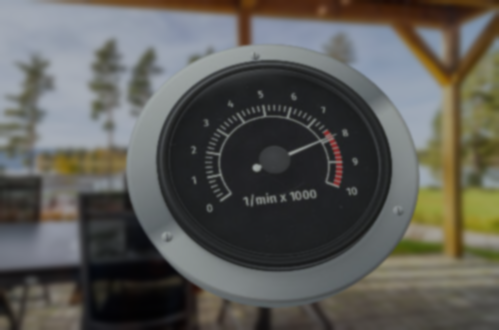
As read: 8000; rpm
